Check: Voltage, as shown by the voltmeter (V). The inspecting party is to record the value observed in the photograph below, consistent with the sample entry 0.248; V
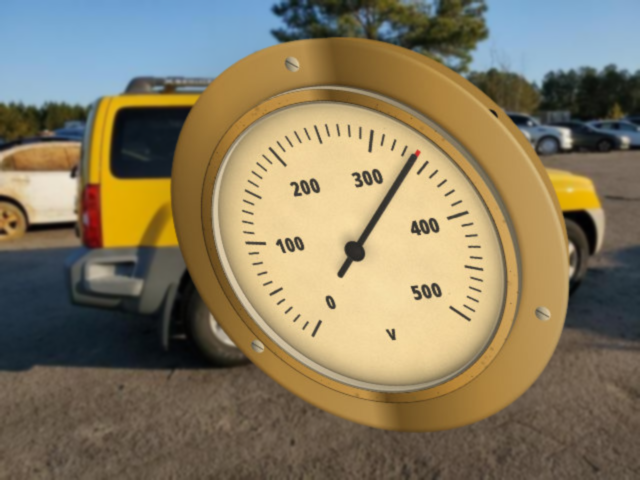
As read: 340; V
